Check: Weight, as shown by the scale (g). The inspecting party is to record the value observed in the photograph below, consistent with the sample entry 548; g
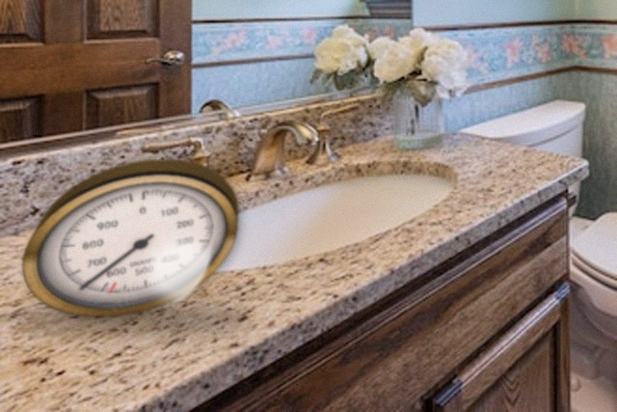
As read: 650; g
